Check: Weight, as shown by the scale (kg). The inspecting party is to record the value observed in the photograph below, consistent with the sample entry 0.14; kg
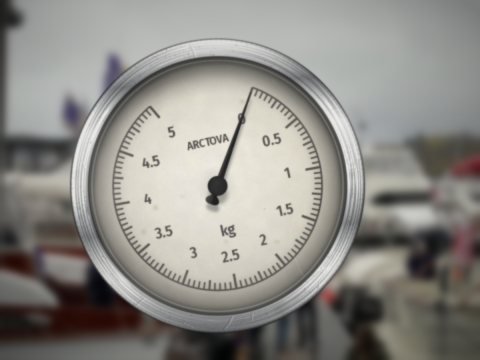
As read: 0; kg
